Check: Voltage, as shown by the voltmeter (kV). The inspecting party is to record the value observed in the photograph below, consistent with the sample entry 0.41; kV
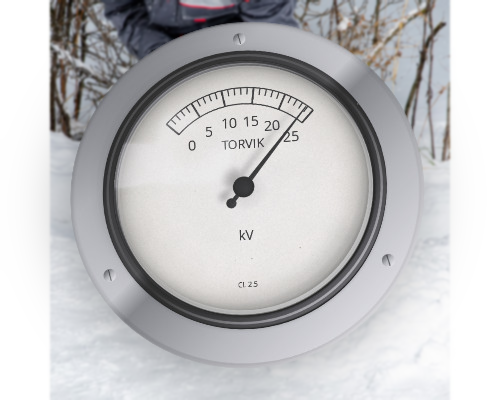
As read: 24; kV
